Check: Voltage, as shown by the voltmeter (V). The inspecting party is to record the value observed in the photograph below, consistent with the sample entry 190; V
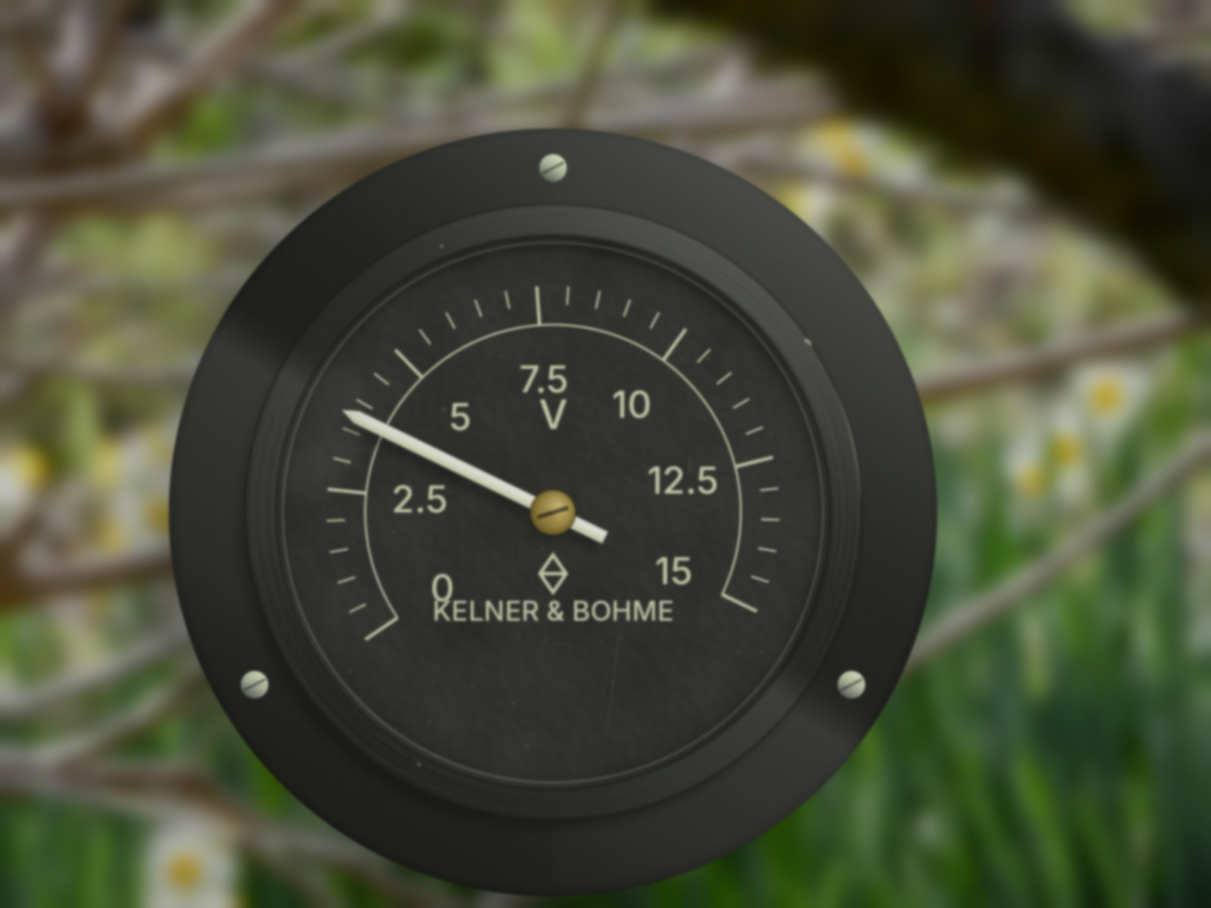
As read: 3.75; V
